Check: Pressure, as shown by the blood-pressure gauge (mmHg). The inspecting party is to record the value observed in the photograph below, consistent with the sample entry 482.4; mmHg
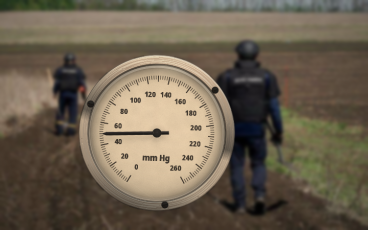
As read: 50; mmHg
